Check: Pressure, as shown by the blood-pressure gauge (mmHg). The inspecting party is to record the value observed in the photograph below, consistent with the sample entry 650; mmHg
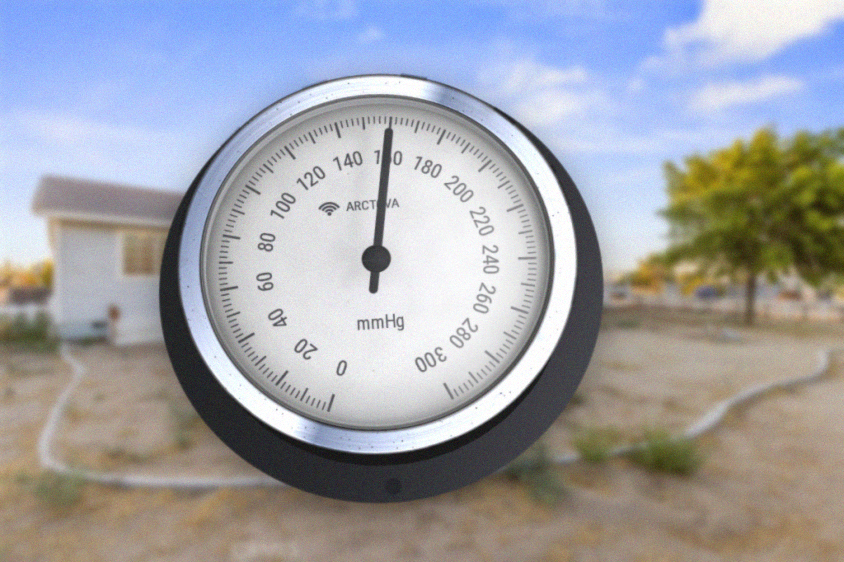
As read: 160; mmHg
